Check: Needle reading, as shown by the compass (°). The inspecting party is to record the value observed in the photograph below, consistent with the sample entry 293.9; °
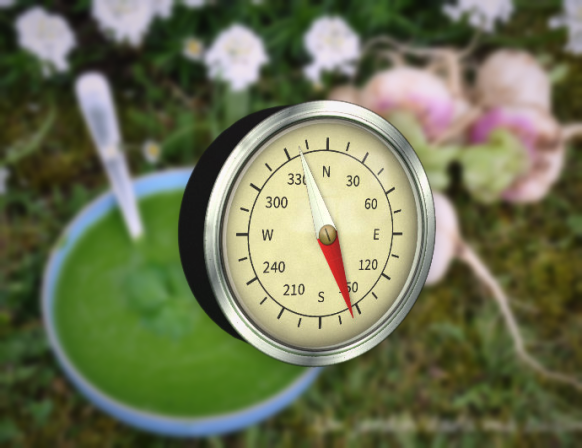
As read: 157.5; °
